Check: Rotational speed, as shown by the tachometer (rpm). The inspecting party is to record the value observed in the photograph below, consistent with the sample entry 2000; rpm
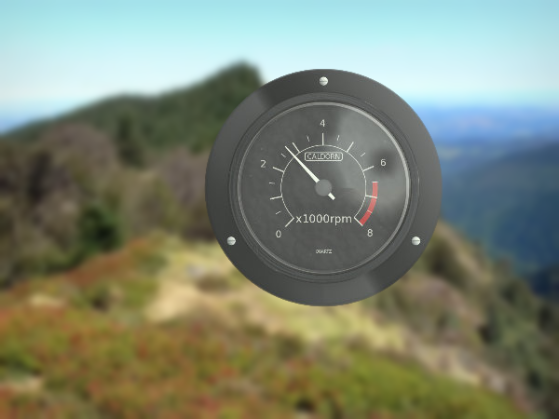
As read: 2750; rpm
